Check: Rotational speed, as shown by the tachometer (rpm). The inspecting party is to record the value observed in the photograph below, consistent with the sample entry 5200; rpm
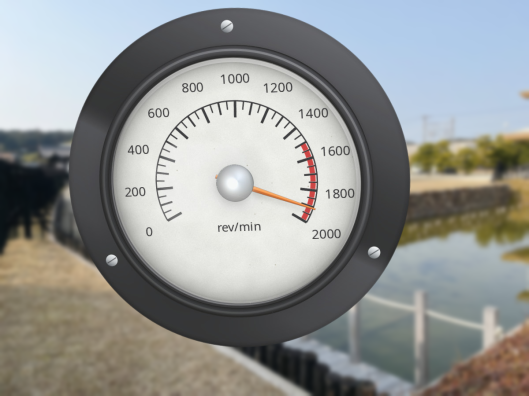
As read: 1900; rpm
